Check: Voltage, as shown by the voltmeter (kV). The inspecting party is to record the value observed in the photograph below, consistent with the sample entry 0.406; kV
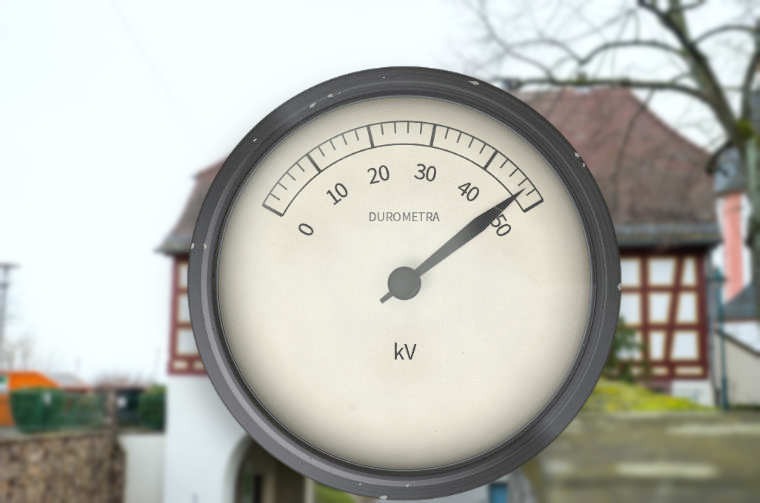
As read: 47; kV
